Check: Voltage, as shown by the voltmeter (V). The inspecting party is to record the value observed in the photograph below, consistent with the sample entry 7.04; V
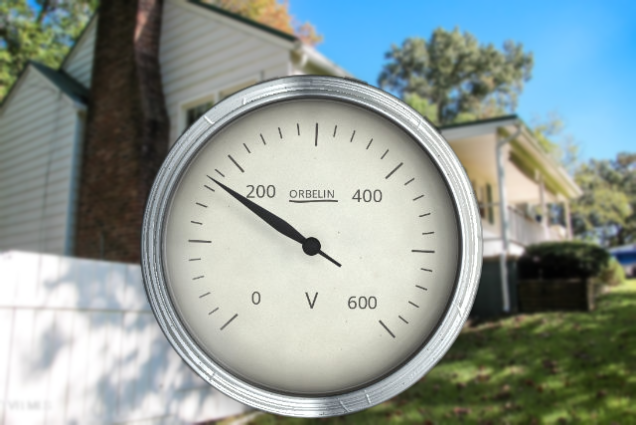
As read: 170; V
